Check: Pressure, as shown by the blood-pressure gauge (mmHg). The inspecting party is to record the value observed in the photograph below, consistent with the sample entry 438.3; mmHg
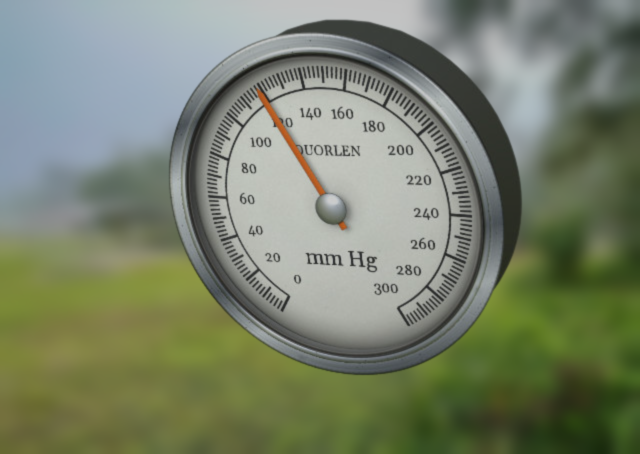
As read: 120; mmHg
